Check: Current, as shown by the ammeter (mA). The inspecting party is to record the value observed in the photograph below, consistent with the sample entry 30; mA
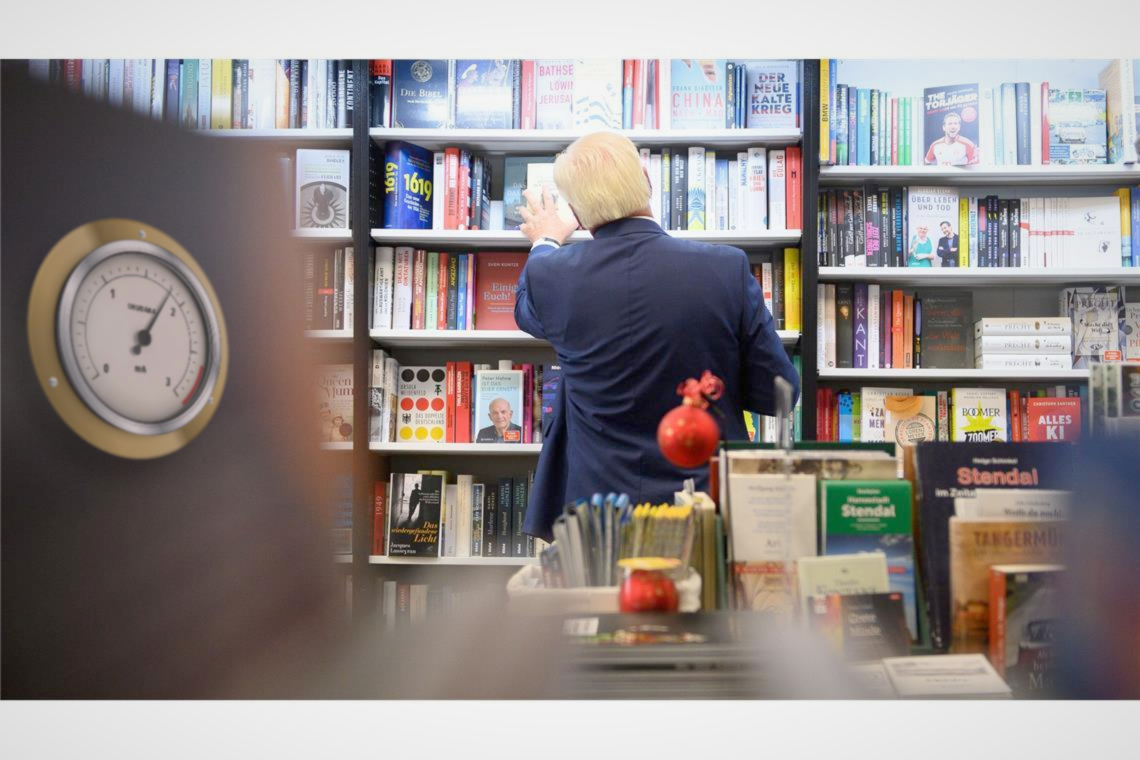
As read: 1.8; mA
